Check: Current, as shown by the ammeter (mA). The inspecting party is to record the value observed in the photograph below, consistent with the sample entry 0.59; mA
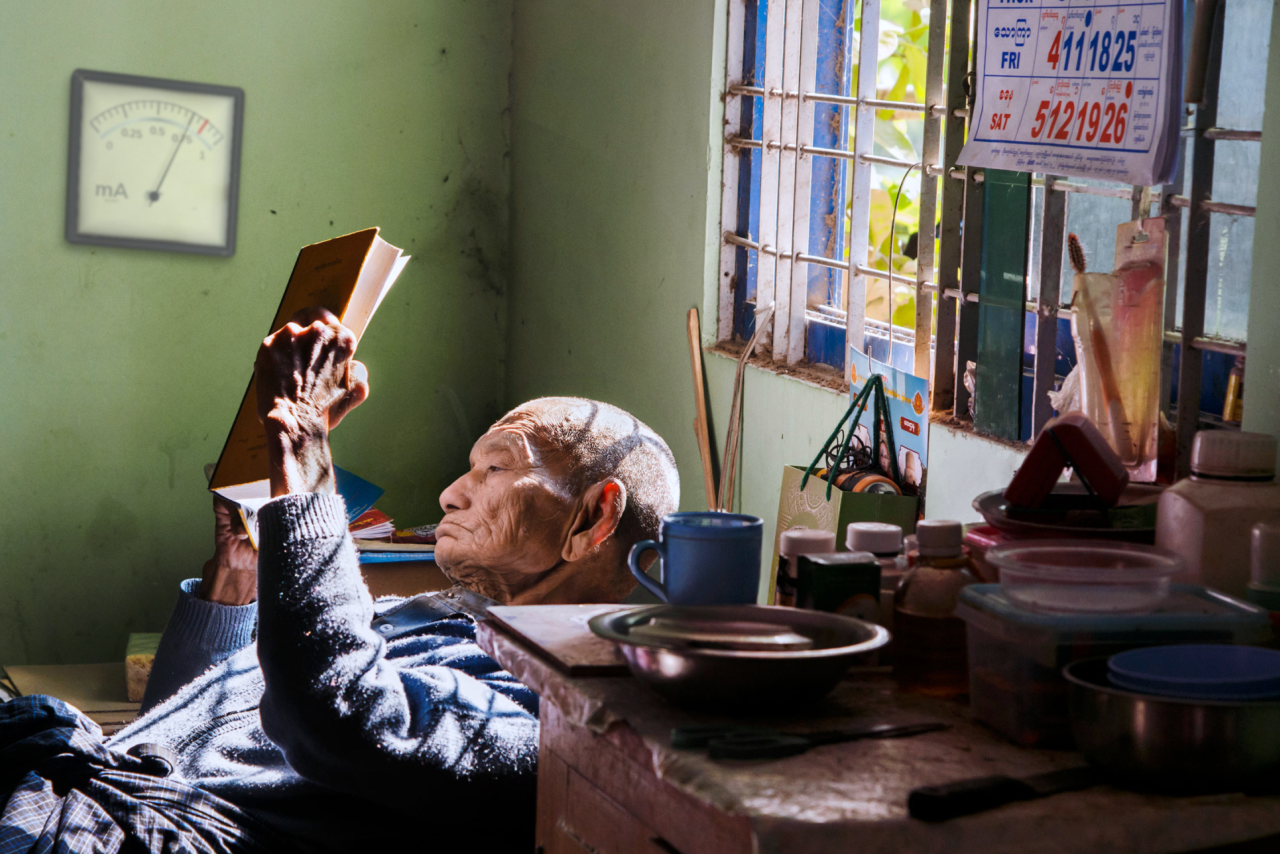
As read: 0.75; mA
